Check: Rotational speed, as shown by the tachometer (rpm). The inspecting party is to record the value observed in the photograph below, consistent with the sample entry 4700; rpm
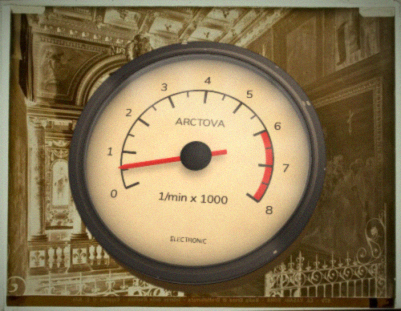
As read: 500; rpm
